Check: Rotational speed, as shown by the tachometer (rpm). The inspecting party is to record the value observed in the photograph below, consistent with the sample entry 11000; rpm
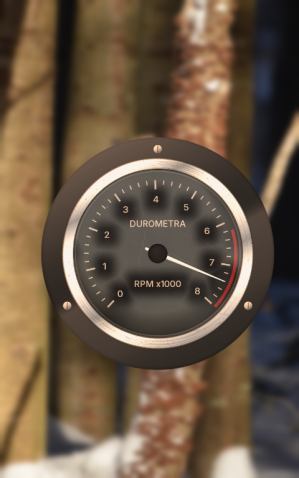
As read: 7400; rpm
